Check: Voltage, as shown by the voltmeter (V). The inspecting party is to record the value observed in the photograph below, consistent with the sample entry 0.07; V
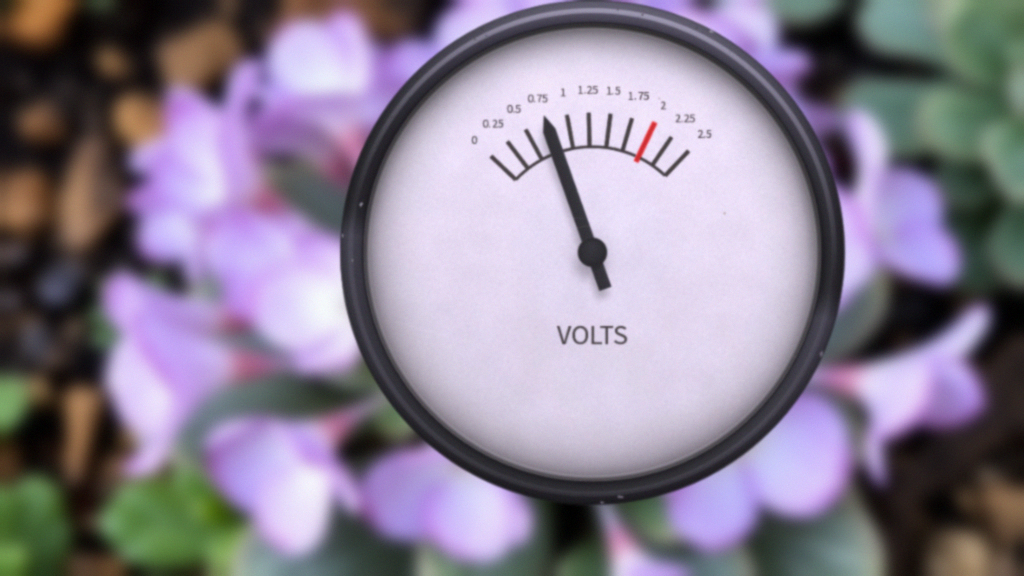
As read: 0.75; V
